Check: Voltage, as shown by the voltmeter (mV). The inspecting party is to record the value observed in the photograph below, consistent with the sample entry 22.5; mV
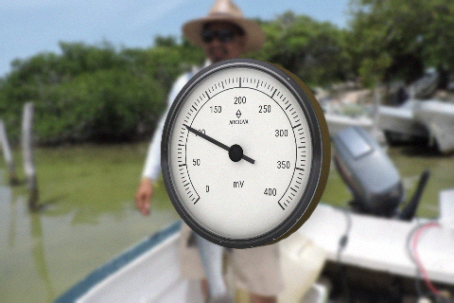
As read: 100; mV
